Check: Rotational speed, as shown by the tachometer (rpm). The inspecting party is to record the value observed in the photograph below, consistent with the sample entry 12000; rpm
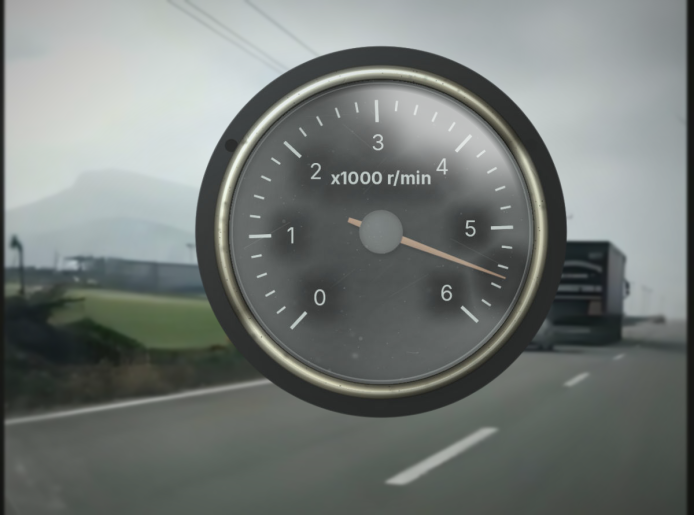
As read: 5500; rpm
